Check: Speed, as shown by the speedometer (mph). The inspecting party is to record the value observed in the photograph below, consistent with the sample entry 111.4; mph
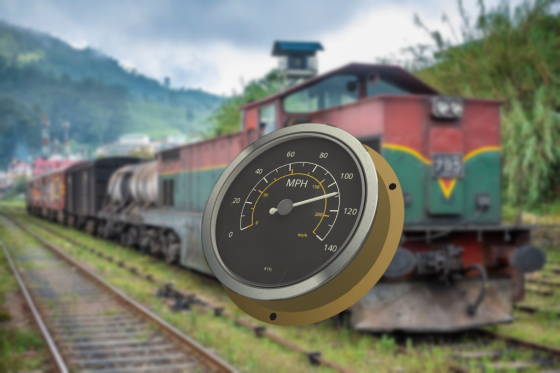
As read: 110; mph
